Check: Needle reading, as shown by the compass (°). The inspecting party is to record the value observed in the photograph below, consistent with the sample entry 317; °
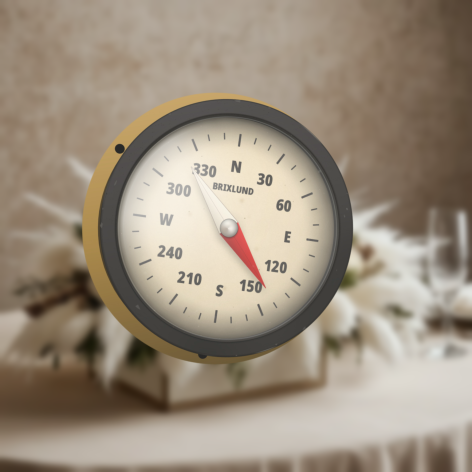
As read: 140; °
